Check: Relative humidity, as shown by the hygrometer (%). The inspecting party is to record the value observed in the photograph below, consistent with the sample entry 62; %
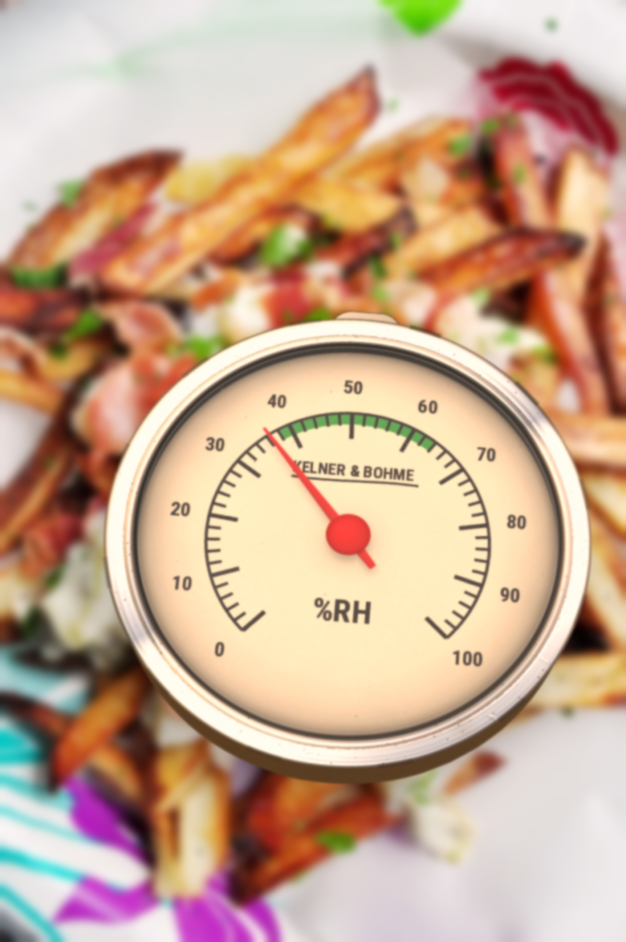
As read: 36; %
